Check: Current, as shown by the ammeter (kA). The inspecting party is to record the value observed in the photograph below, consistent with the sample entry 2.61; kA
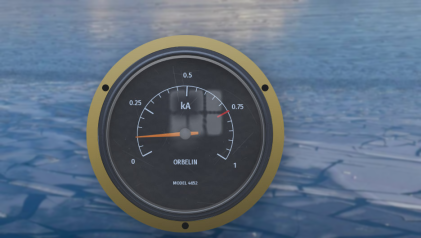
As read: 0.1; kA
